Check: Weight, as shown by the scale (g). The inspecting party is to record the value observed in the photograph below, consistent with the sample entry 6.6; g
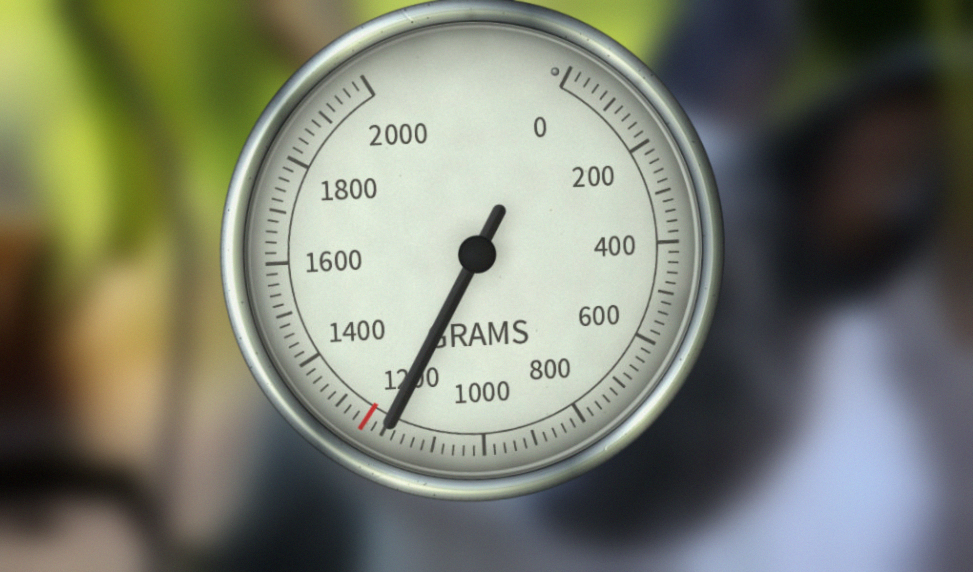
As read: 1200; g
